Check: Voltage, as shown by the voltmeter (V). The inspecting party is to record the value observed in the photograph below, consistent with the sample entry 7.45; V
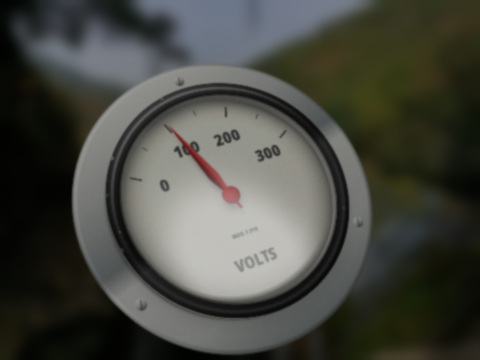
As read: 100; V
